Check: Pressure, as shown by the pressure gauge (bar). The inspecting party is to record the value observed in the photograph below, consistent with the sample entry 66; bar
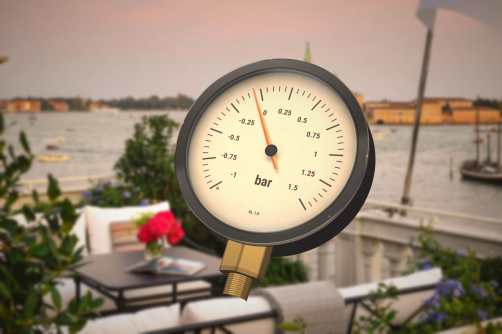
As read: -0.05; bar
